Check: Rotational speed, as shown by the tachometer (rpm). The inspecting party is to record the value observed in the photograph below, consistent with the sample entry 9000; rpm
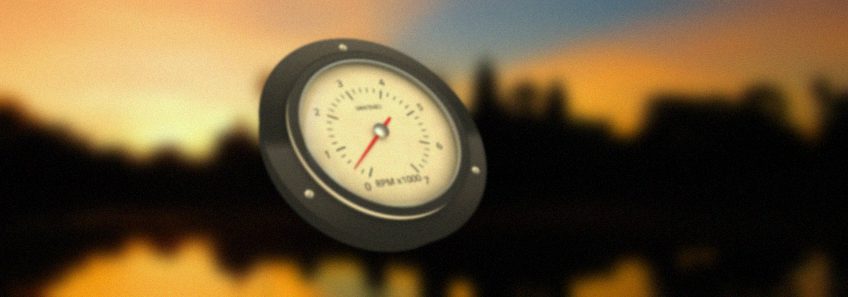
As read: 400; rpm
